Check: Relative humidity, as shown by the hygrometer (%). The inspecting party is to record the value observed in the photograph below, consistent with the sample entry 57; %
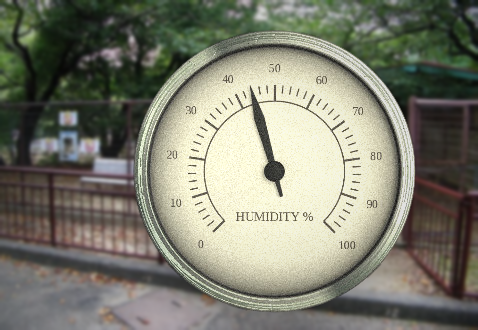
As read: 44; %
